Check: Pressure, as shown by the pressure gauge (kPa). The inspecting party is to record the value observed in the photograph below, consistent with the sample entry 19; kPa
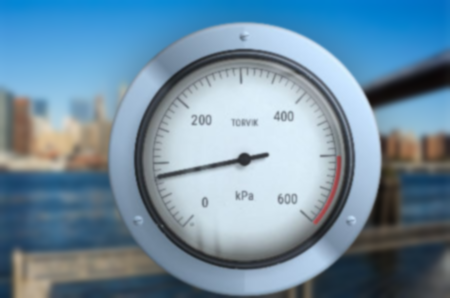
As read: 80; kPa
